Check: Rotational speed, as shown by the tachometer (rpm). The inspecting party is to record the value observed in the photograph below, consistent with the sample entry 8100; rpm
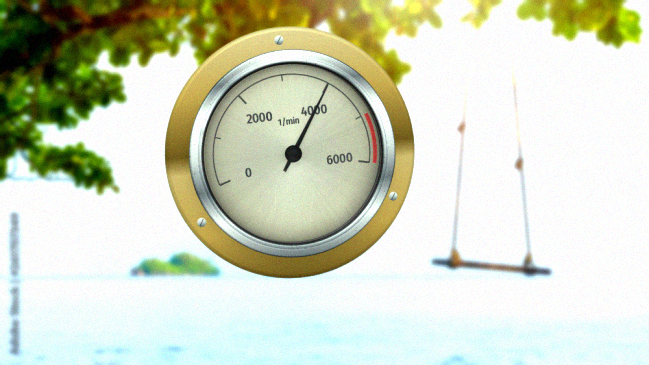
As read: 4000; rpm
